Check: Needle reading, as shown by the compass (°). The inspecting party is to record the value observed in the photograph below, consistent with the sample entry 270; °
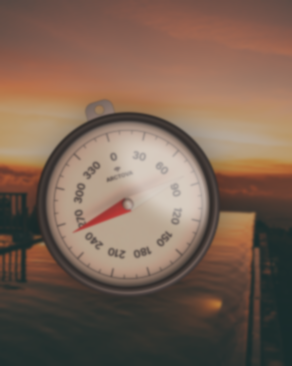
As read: 260; °
